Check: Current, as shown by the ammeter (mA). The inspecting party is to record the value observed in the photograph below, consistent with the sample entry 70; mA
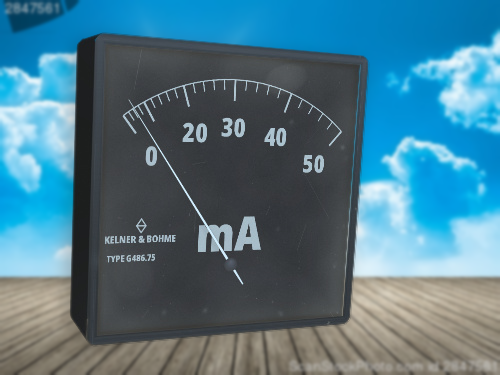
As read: 6; mA
